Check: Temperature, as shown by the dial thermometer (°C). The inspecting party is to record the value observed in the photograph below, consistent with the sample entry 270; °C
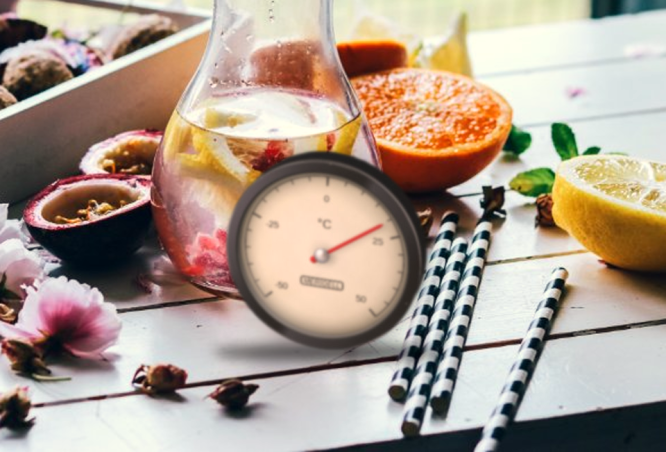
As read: 20; °C
